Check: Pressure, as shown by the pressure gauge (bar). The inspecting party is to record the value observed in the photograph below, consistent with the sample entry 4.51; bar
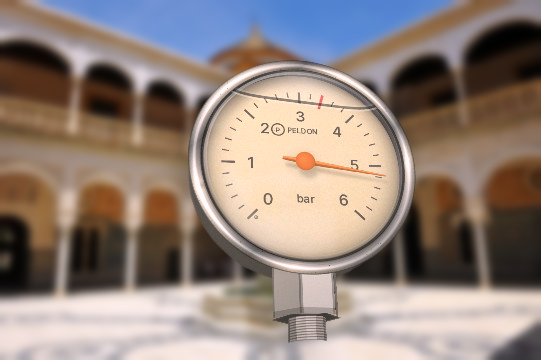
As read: 5.2; bar
